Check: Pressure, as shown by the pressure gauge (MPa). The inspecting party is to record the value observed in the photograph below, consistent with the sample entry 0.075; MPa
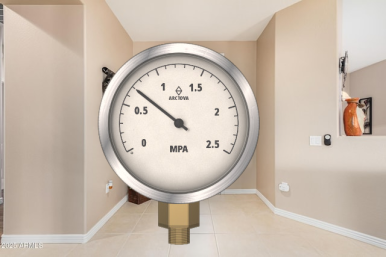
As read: 0.7; MPa
